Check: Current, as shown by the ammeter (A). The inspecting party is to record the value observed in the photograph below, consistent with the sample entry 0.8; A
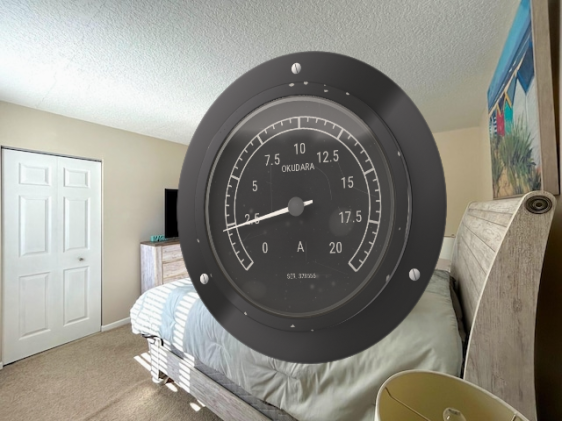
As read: 2.25; A
